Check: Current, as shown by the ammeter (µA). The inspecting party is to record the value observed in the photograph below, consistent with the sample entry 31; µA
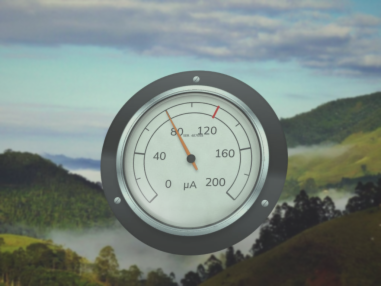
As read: 80; µA
